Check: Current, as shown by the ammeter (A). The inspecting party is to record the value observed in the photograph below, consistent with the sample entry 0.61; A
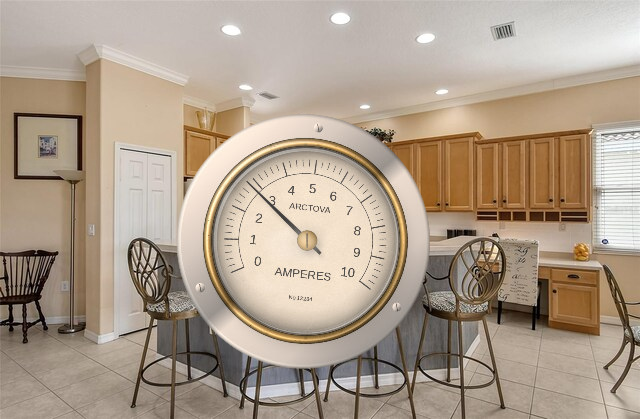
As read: 2.8; A
